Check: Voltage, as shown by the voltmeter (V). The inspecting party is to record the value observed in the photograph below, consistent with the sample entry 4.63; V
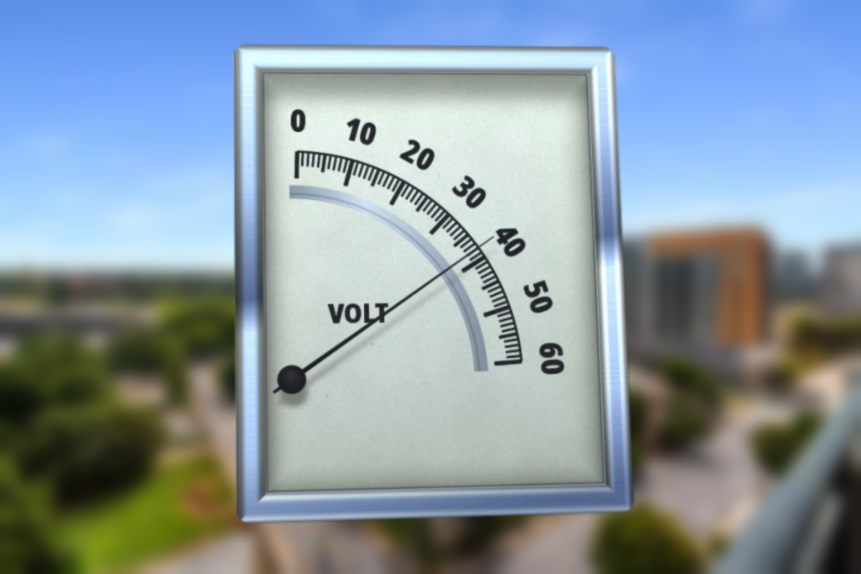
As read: 38; V
